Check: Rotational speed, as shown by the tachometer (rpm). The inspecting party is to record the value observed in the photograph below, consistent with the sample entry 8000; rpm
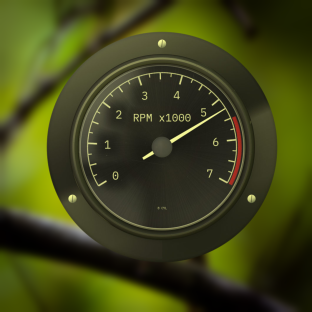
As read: 5250; rpm
